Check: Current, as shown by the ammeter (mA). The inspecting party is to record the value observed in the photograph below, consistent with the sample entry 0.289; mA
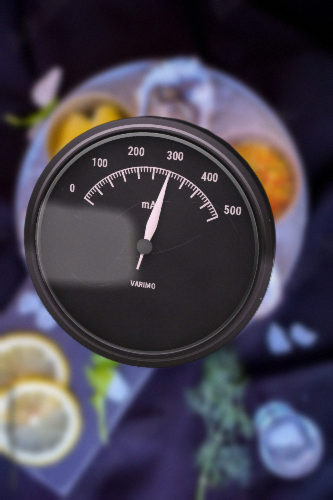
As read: 300; mA
